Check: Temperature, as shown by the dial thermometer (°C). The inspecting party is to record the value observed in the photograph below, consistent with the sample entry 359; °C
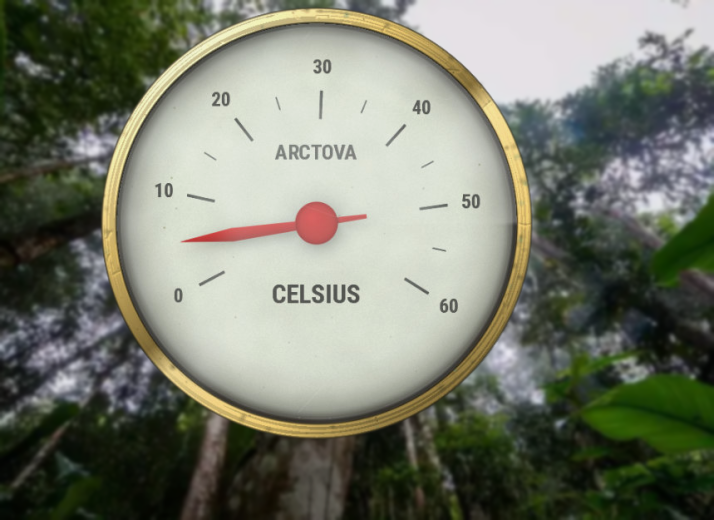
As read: 5; °C
